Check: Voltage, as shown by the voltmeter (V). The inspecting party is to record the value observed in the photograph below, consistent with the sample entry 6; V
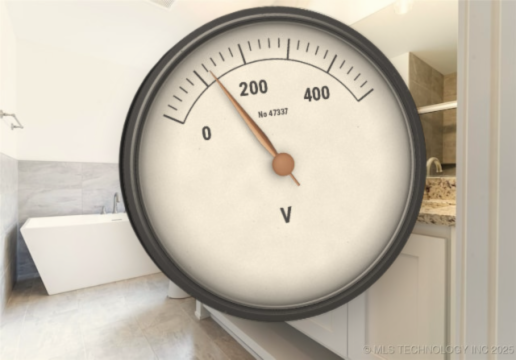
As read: 120; V
